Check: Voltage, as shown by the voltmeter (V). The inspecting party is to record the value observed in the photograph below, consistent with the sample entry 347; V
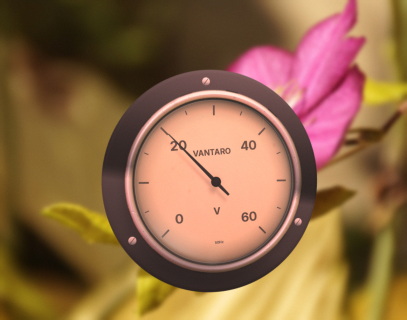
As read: 20; V
